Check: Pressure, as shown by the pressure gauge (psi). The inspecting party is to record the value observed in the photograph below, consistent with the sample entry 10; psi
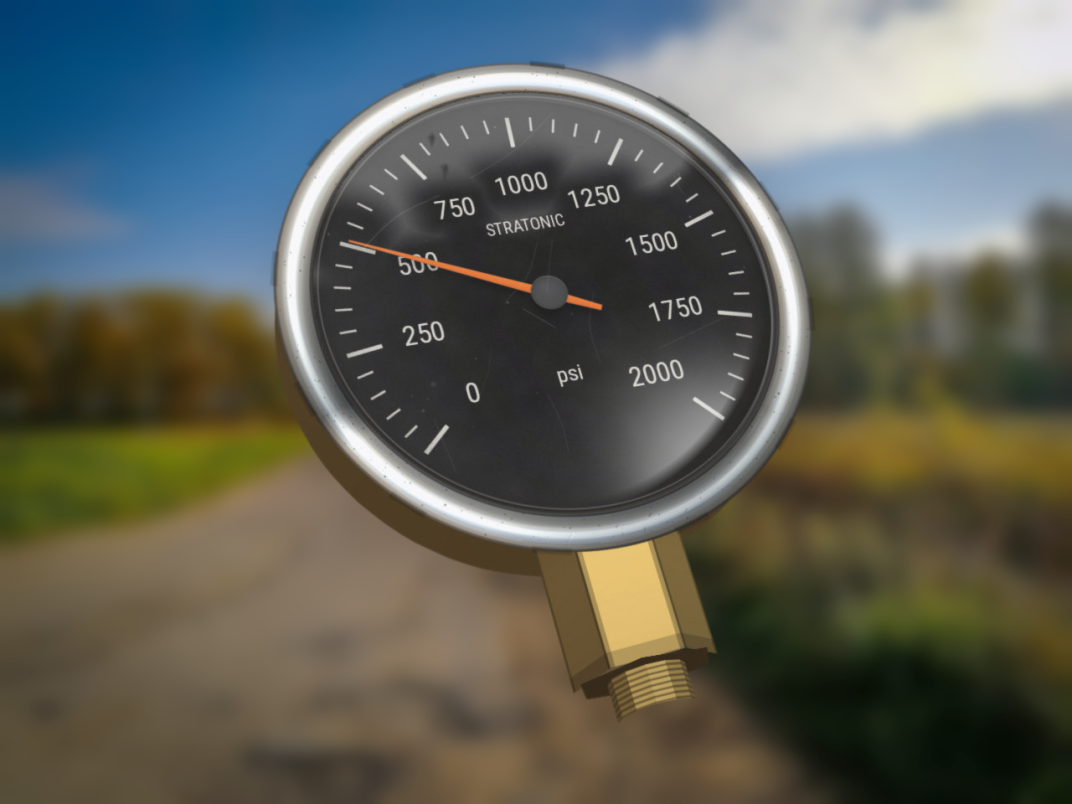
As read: 500; psi
